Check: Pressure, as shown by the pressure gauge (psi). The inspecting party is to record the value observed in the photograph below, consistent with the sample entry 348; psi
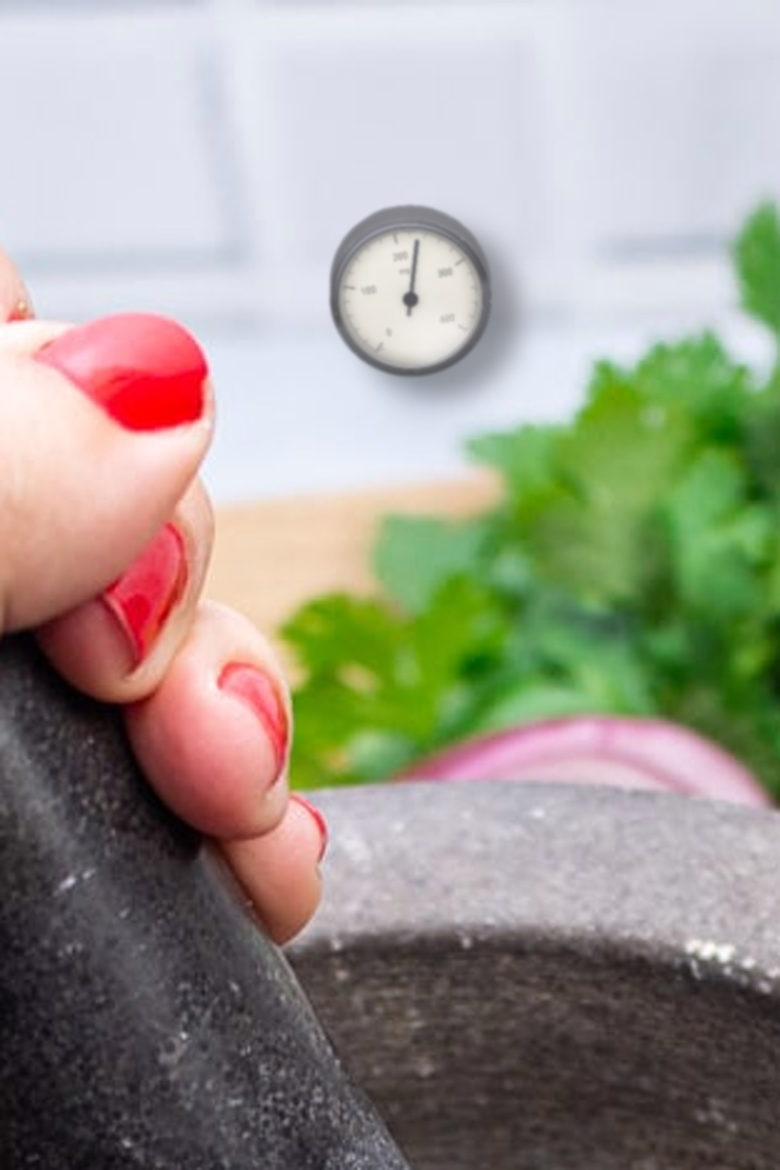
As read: 230; psi
